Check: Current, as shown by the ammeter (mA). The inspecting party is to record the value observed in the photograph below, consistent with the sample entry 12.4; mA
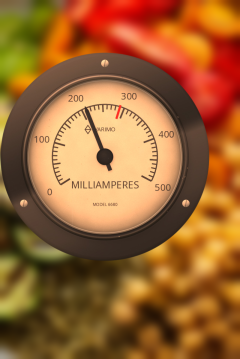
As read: 210; mA
